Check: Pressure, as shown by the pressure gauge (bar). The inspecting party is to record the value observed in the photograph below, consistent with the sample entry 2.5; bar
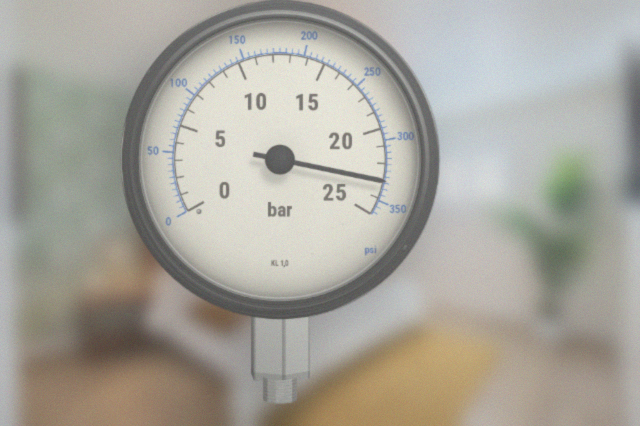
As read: 23; bar
